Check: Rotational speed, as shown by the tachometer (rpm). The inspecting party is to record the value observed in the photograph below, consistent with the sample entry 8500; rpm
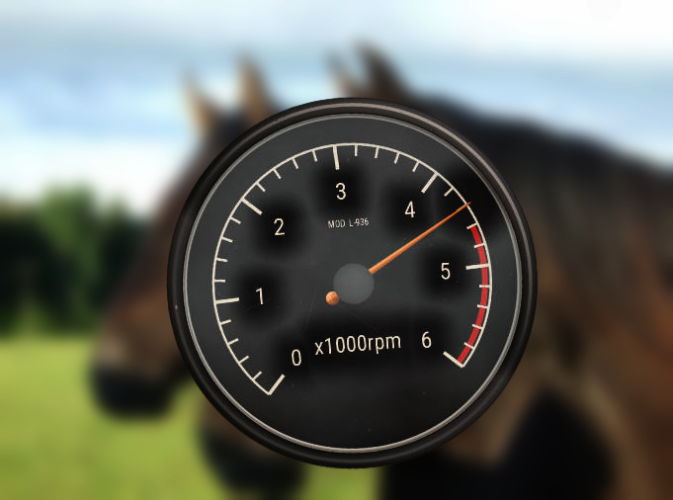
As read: 4400; rpm
